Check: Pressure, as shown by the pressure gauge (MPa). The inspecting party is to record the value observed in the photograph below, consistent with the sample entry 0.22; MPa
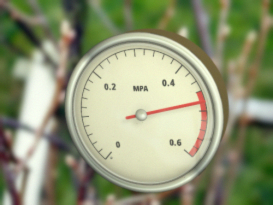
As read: 0.48; MPa
